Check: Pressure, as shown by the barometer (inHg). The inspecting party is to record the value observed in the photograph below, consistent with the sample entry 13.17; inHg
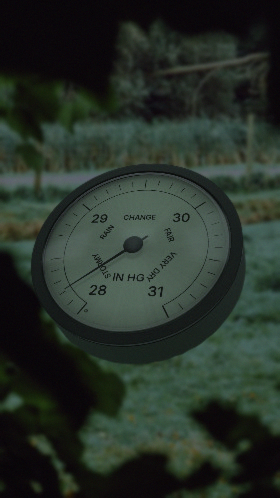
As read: 28.2; inHg
